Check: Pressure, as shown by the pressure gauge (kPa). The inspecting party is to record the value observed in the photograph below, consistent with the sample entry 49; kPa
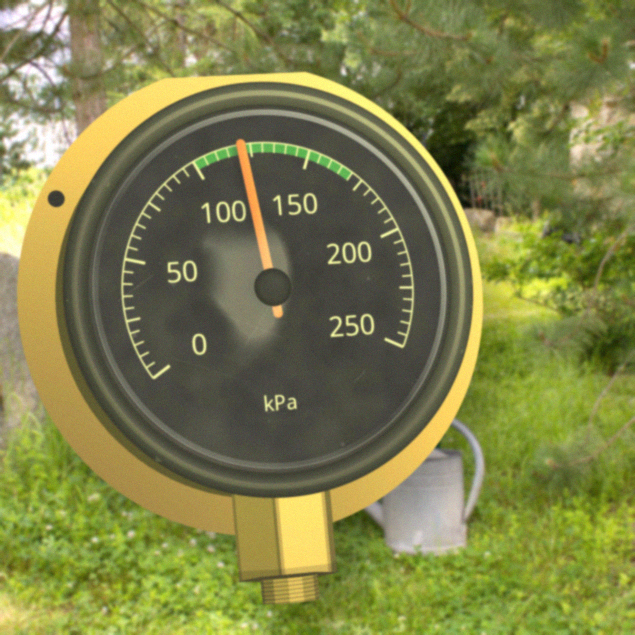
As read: 120; kPa
